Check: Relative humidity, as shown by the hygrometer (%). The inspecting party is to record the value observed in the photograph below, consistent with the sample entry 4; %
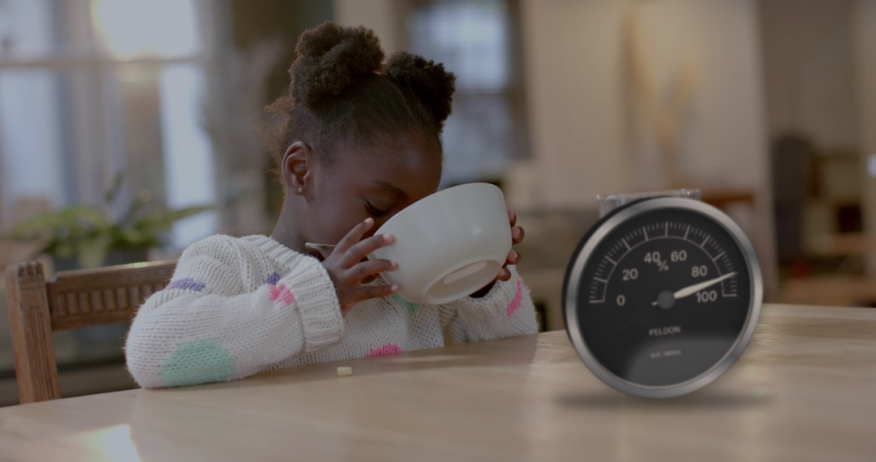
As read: 90; %
